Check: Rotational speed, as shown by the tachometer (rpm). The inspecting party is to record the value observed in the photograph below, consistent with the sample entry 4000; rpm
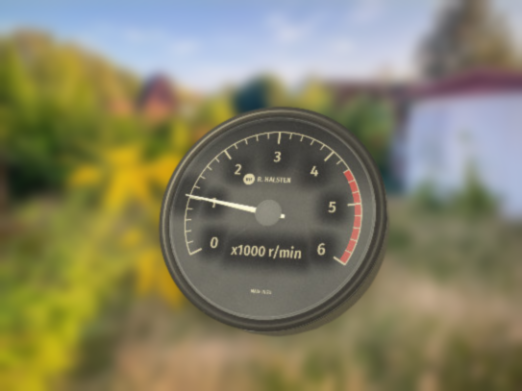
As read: 1000; rpm
